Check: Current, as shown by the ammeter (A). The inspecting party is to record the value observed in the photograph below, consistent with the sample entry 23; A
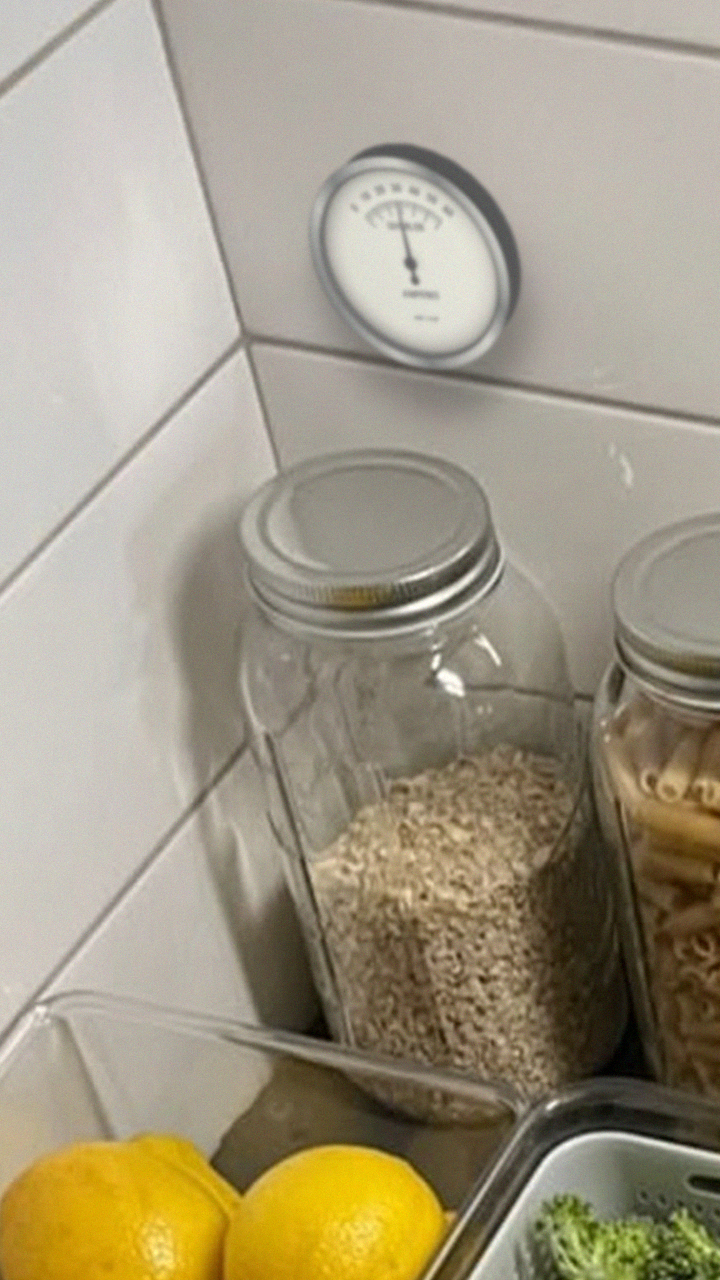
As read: 30; A
